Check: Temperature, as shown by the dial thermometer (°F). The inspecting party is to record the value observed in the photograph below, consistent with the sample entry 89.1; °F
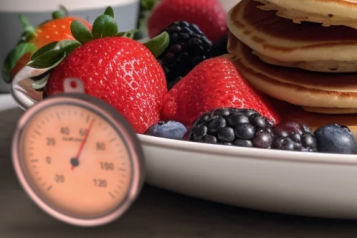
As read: 64; °F
